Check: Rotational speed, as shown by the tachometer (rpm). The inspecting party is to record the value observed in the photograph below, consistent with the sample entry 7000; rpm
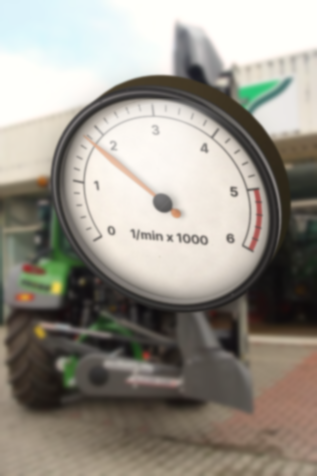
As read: 1800; rpm
